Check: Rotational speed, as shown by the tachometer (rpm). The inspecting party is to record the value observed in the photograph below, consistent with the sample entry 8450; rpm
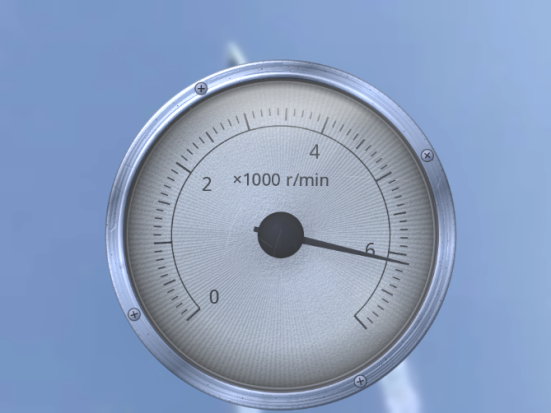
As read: 6100; rpm
